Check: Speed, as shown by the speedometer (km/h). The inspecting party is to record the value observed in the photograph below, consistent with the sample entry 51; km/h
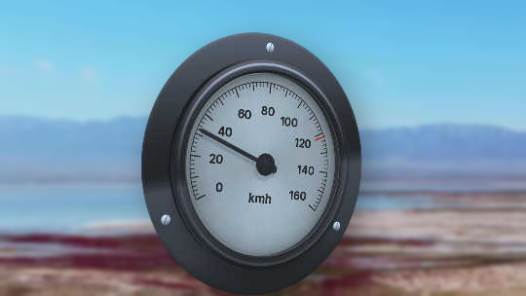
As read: 32; km/h
